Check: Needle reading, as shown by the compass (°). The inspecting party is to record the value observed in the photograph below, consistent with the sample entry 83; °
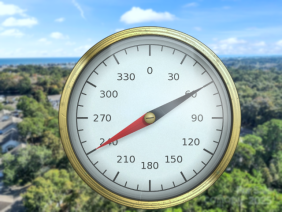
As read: 240; °
